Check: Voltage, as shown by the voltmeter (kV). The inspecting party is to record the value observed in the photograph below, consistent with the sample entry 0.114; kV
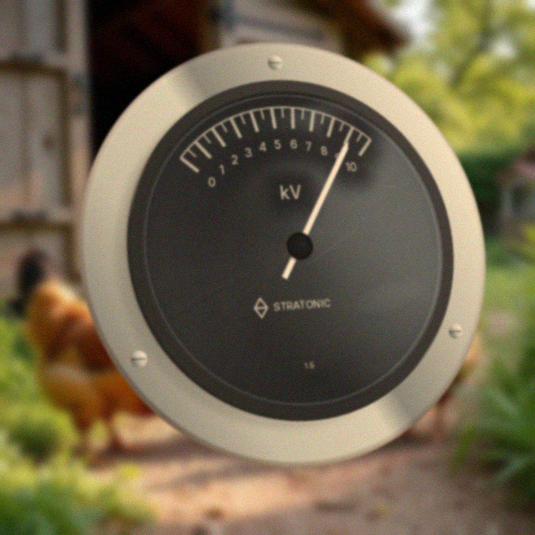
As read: 9; kV
